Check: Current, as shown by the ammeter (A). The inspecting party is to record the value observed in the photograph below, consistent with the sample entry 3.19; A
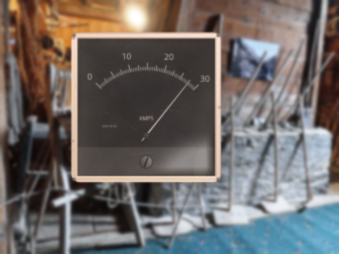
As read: 27.5; A
